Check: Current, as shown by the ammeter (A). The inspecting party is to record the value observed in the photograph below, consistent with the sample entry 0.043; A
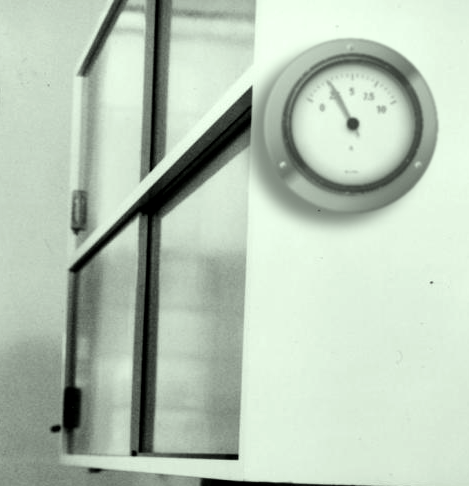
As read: 2.5; A
